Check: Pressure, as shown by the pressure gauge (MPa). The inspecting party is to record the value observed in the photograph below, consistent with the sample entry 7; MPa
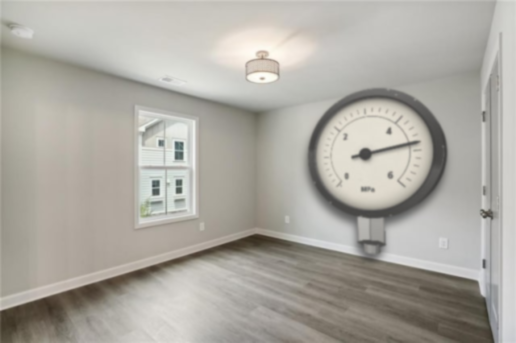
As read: 4.8; MPa
